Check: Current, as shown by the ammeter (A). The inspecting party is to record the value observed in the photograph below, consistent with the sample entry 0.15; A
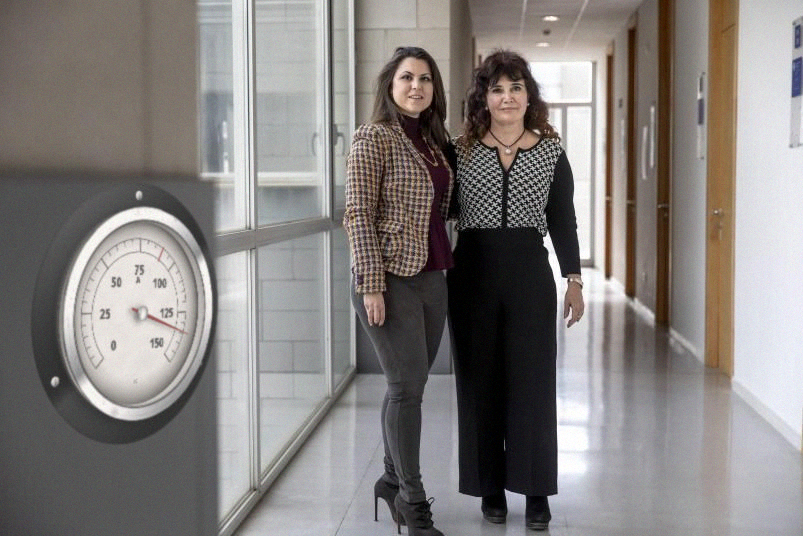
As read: 135; A
